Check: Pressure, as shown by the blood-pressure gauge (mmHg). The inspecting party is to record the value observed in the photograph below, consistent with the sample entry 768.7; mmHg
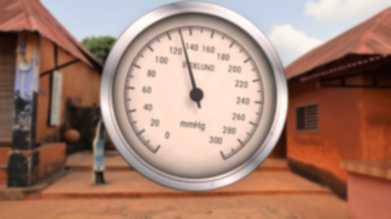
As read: 130; mmHg
